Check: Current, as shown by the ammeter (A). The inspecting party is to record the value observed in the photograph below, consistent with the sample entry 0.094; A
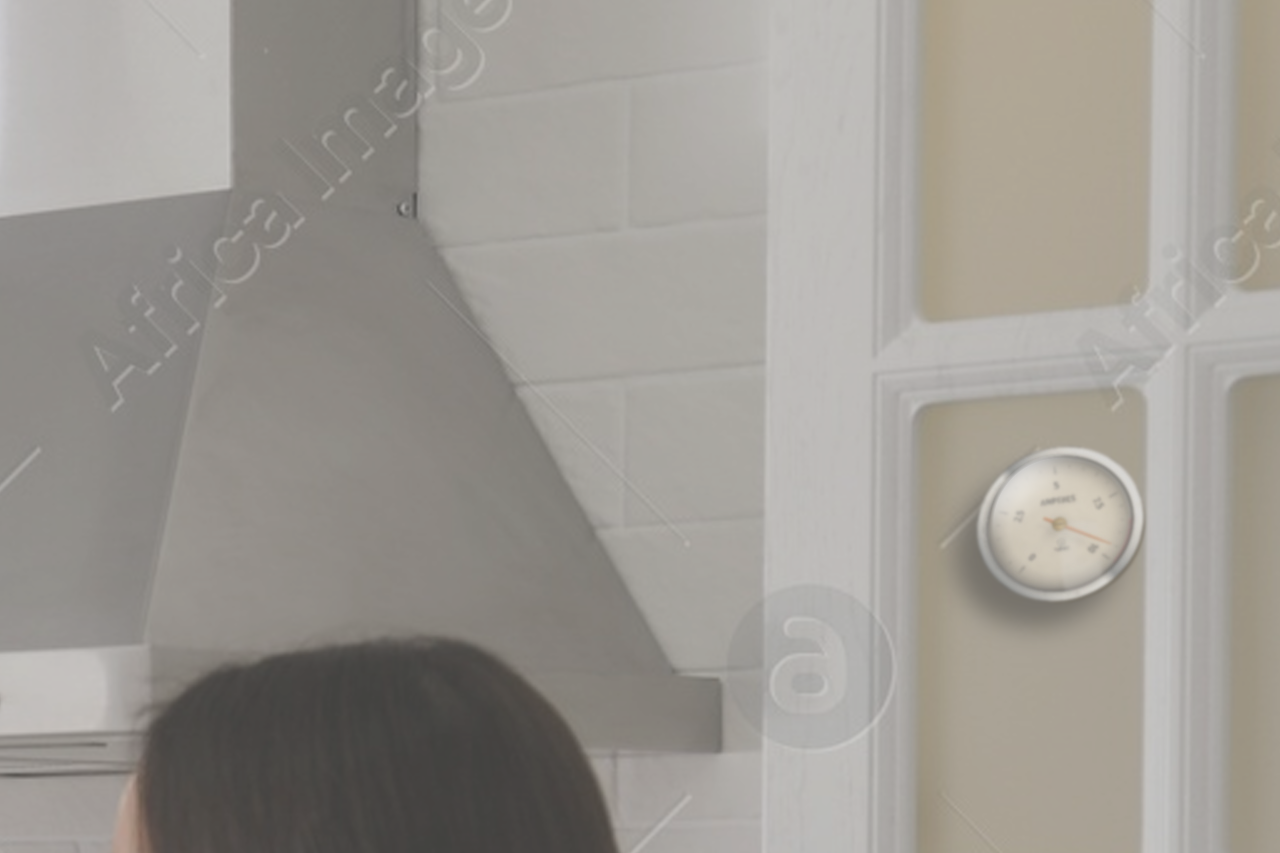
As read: 9.5; A
